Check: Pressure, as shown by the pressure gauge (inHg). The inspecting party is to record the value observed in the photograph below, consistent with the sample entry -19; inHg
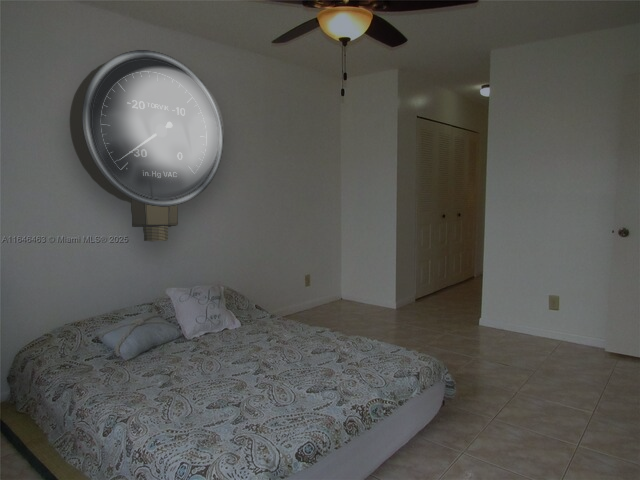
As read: -29; inHg
